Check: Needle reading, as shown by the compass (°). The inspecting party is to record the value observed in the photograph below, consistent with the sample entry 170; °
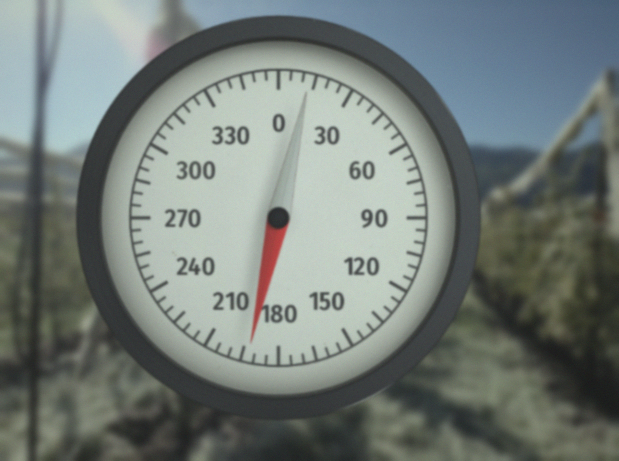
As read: 192.5; °
